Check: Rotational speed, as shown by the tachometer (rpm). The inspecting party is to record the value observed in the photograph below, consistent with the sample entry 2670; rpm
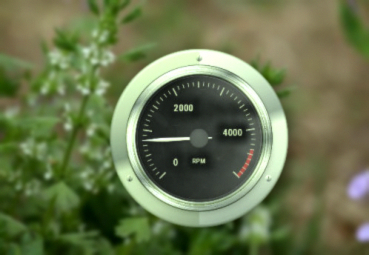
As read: 800; rpm
